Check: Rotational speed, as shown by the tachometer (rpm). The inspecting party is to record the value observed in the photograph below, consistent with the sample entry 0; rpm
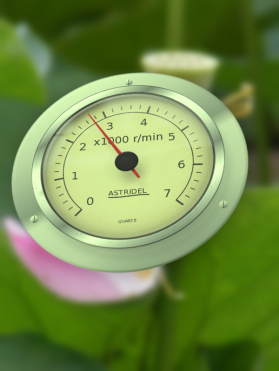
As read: 2700; rpm
